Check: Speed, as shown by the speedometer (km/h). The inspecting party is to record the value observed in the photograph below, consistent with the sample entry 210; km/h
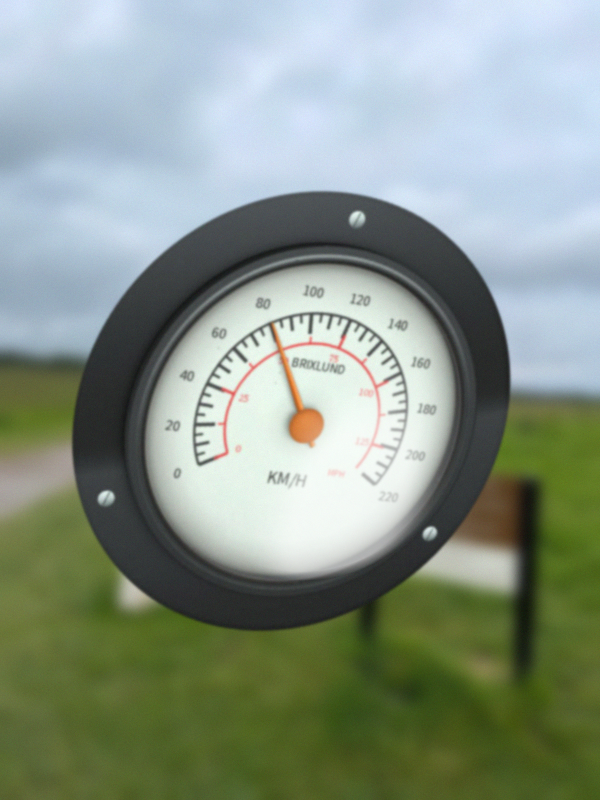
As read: 80; km/h
